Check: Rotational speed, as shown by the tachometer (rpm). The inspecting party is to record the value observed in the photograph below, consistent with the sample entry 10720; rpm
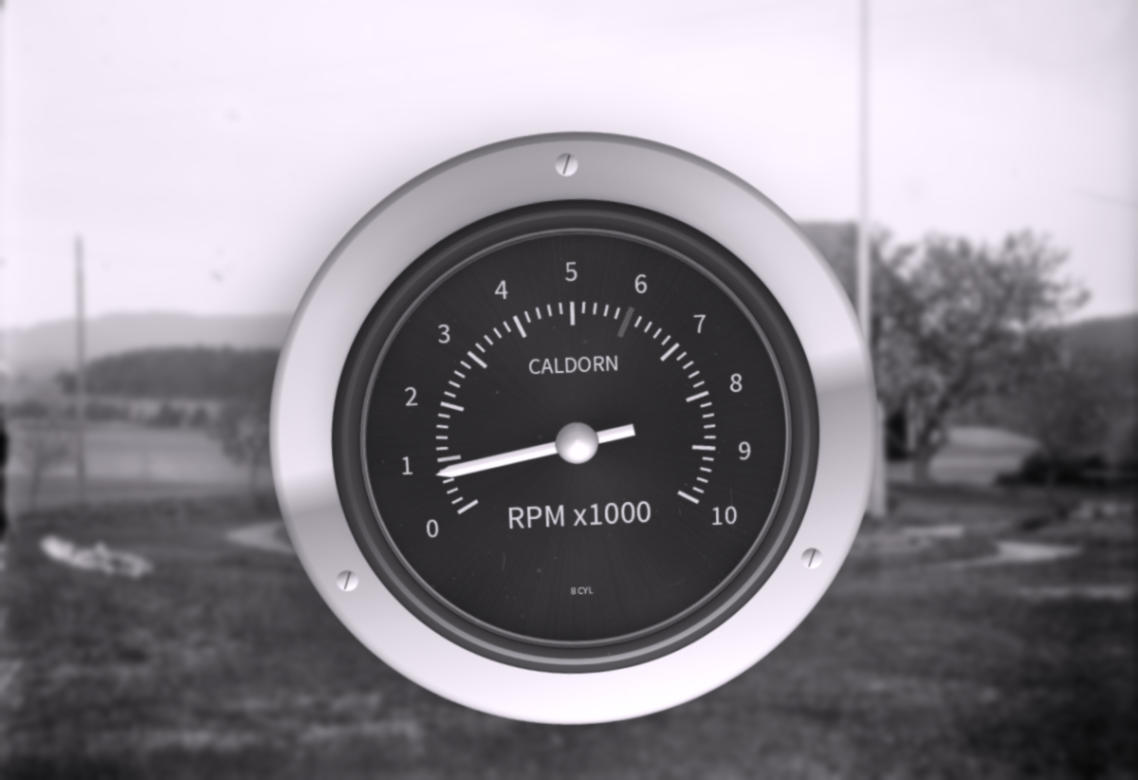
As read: 800; rpm
